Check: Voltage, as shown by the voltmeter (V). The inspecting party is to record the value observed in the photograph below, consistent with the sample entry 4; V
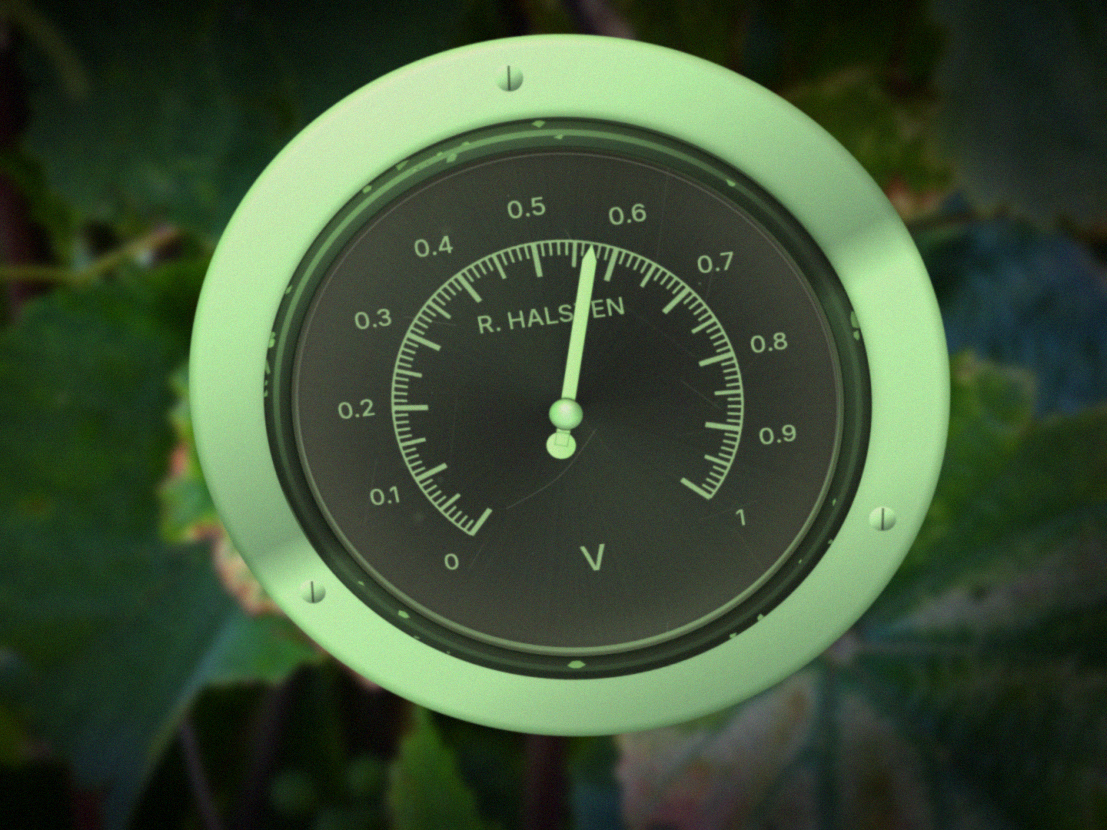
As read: 0.57; V
